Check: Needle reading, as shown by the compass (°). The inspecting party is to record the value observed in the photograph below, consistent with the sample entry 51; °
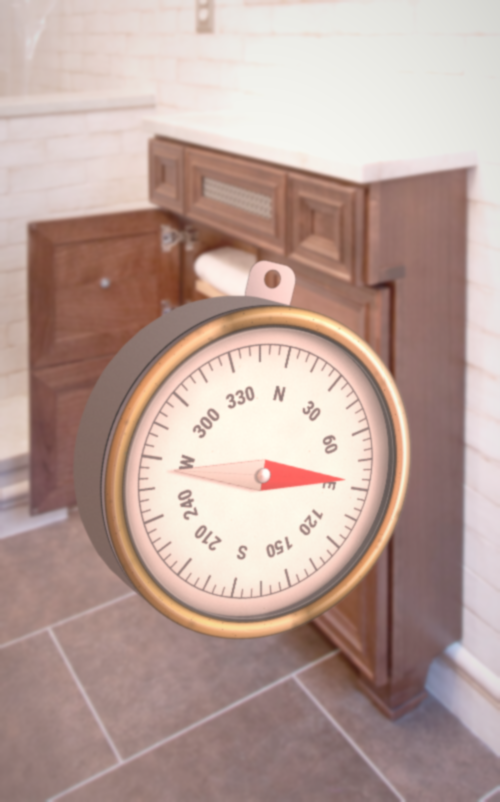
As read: 85; °
